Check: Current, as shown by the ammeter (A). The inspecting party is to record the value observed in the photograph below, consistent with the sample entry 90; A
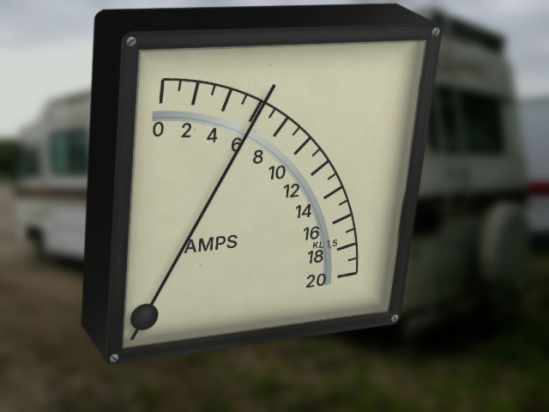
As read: 6; A
